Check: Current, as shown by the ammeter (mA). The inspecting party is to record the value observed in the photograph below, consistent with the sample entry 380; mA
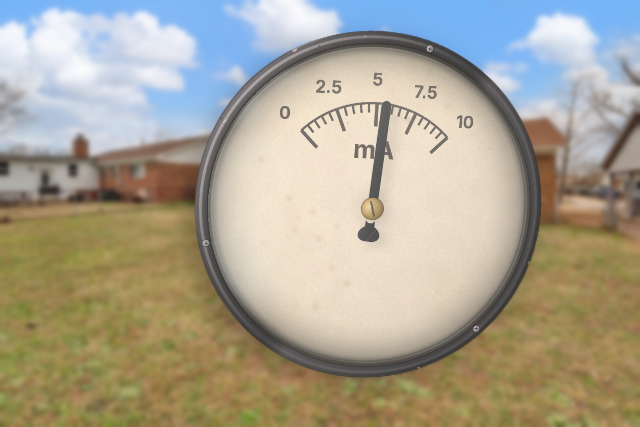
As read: 5.5; mA
